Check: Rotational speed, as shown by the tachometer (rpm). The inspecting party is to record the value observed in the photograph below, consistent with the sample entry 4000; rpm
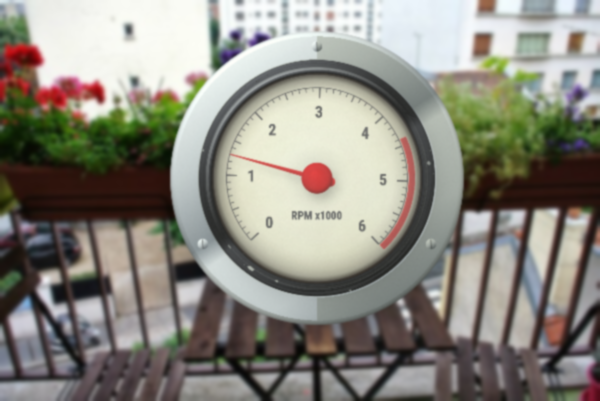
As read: 1300; rpm
